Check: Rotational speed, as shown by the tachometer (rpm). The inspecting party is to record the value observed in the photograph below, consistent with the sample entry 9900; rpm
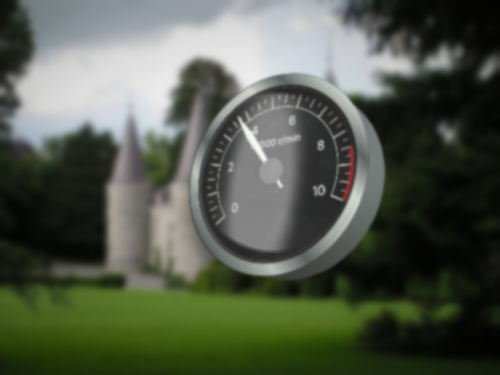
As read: 3750; rpm
